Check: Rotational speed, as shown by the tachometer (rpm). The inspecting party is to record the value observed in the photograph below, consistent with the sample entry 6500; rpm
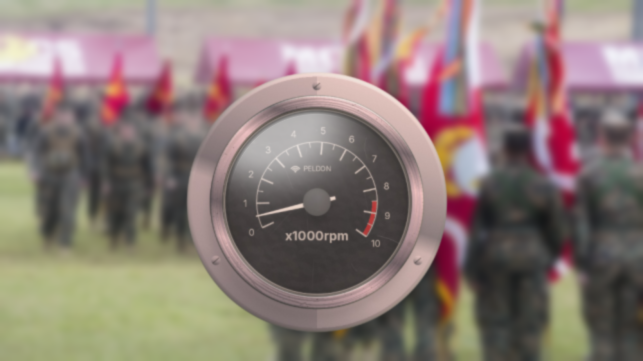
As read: 500; rpm
